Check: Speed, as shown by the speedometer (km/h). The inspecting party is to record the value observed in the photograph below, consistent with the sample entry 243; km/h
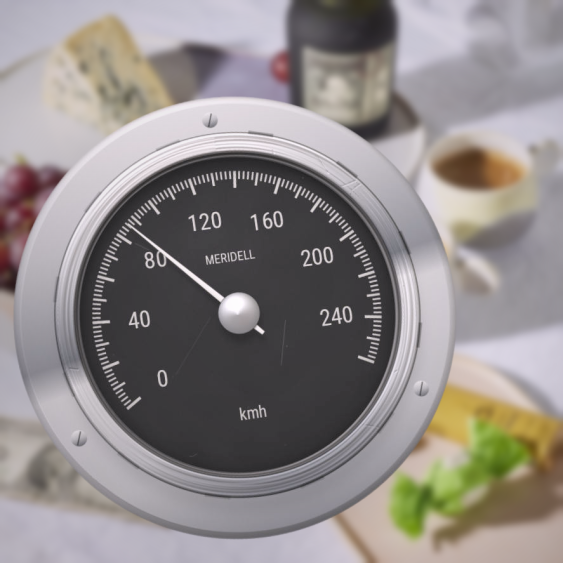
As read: 86; km/h
